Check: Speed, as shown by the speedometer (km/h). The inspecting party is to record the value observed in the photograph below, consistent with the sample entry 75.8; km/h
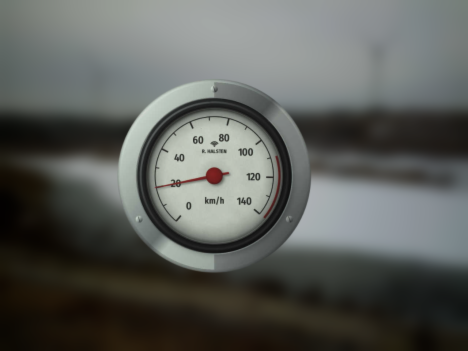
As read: 20; km/h
